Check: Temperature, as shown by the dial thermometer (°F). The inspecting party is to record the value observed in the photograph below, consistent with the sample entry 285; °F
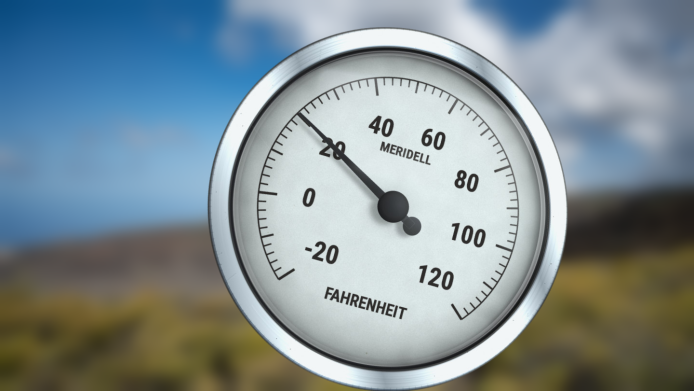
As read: 20; °F
